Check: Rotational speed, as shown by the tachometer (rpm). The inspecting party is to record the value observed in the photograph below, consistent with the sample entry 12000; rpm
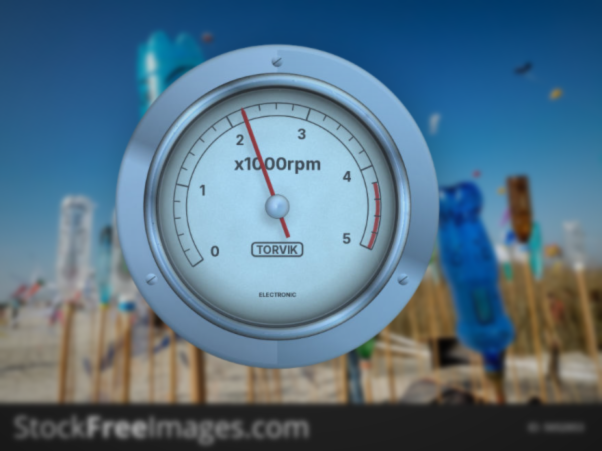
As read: 2200; rpm
